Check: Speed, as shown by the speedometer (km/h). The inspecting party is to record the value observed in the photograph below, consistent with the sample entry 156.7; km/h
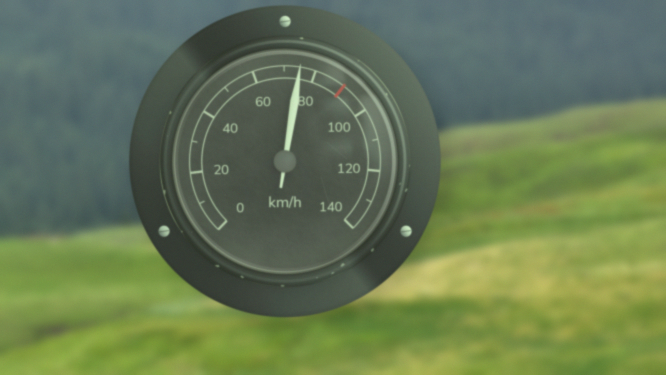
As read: 75; km/h
